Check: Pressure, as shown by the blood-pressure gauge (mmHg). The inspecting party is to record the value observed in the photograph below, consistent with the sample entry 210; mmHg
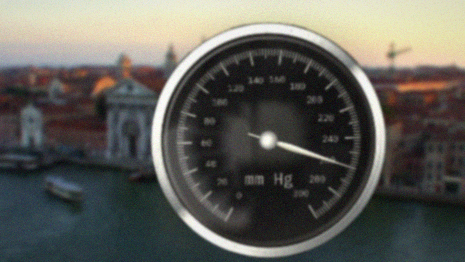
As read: 260; mmHg
